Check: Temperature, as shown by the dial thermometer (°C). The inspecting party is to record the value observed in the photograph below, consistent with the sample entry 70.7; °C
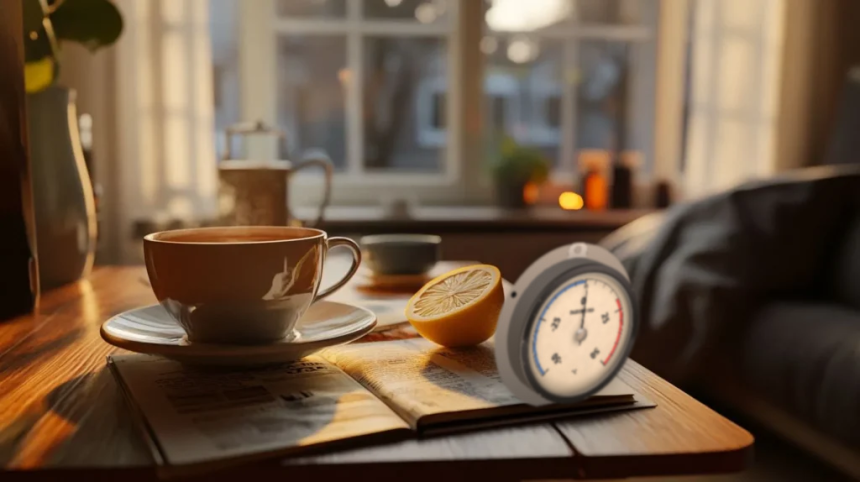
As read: 0; °C
